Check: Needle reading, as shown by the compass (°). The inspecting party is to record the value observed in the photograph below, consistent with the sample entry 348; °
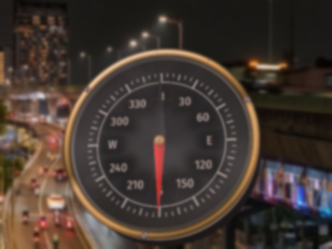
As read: 180; °
